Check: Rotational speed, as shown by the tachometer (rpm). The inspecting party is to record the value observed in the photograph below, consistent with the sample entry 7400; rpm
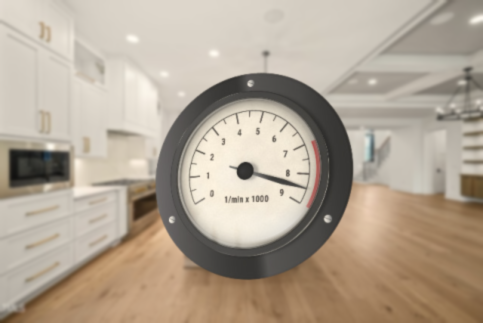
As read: 8500; rpm
